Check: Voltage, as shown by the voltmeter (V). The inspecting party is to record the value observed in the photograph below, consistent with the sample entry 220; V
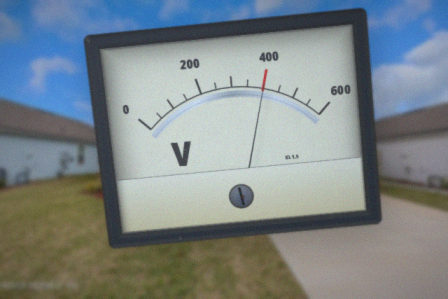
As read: 400; V
